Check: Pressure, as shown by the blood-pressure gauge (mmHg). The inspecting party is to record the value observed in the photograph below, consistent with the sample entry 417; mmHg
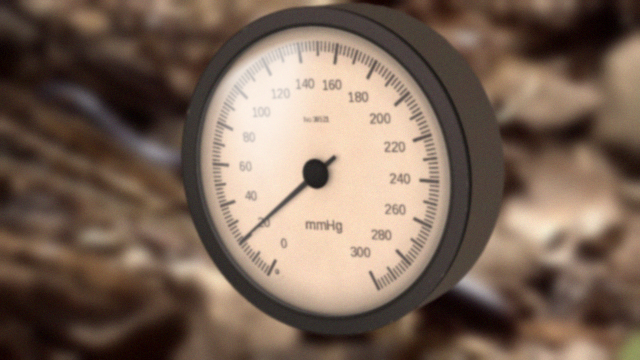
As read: 20; mmHg
